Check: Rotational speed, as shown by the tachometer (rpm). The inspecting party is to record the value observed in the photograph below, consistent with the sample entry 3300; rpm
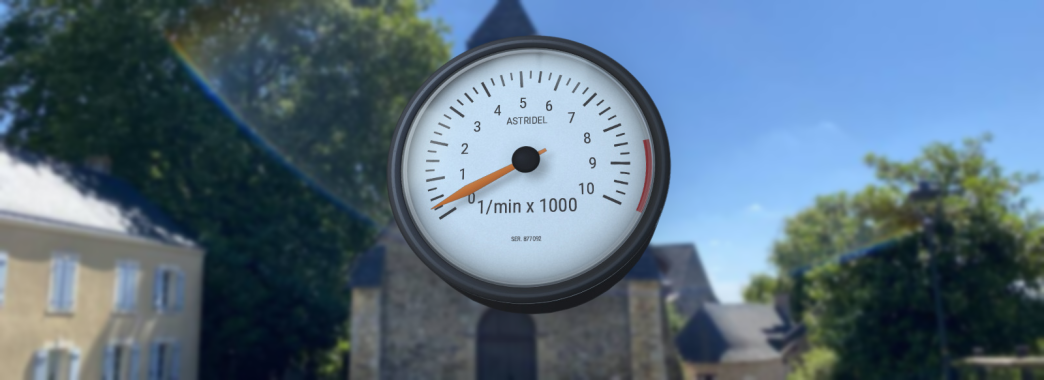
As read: 250; rpm
